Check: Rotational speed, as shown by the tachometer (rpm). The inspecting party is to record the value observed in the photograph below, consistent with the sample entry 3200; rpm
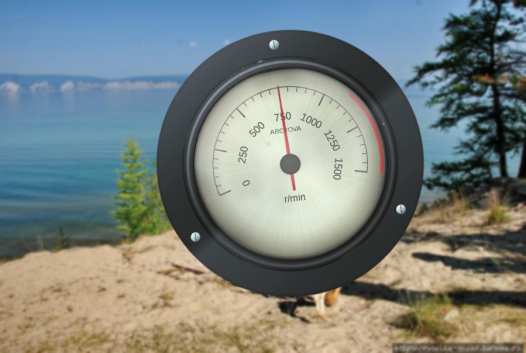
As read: 750; rpm
